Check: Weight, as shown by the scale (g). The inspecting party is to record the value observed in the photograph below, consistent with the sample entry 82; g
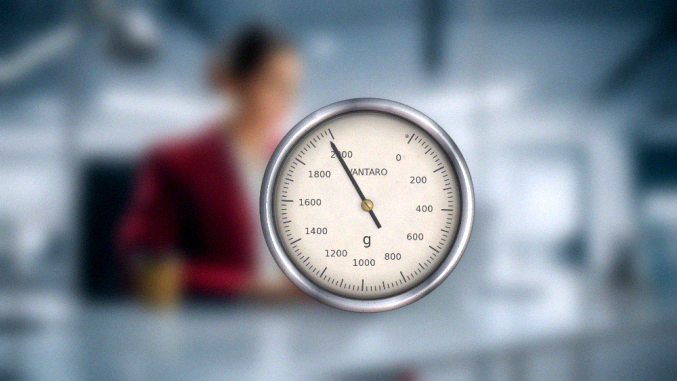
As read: 1980; g
